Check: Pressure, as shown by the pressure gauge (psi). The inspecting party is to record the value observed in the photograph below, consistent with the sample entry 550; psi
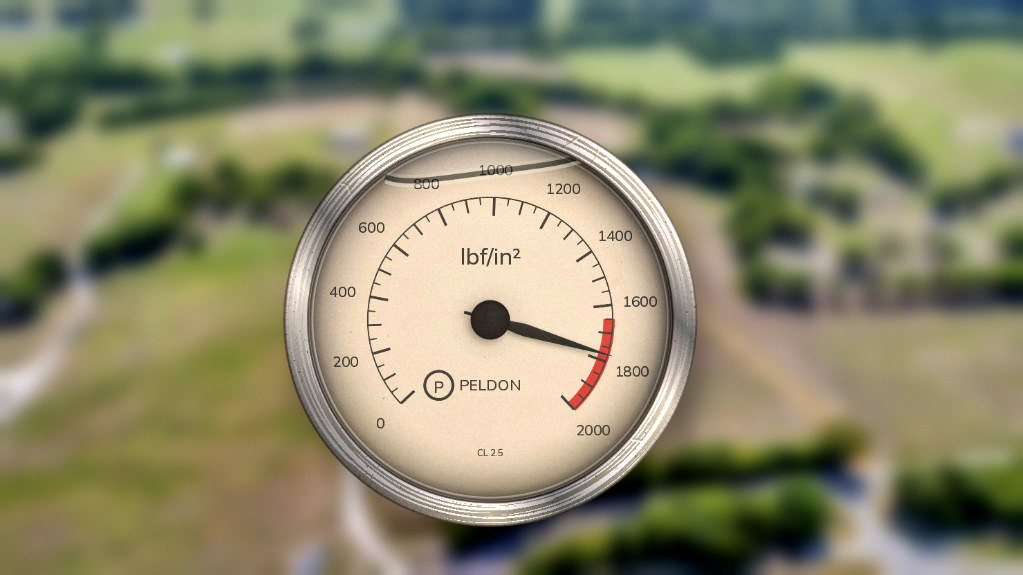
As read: 1775; psi
